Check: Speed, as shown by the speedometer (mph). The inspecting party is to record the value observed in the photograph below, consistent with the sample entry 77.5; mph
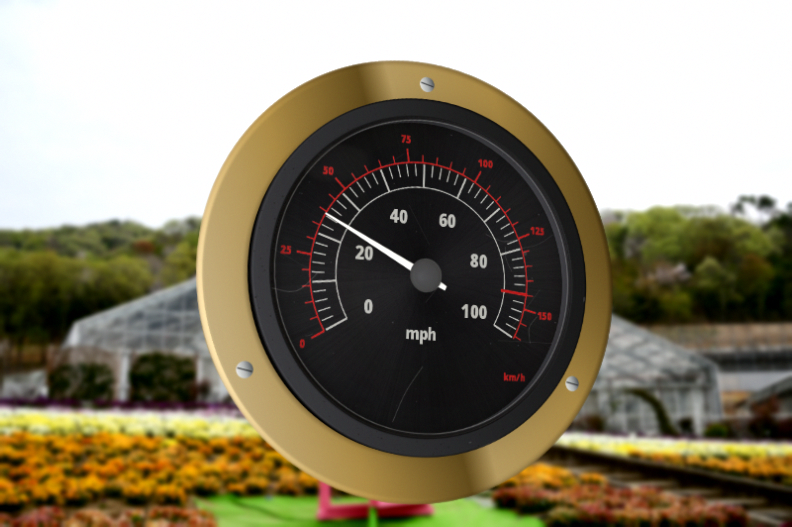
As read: 24; mph
